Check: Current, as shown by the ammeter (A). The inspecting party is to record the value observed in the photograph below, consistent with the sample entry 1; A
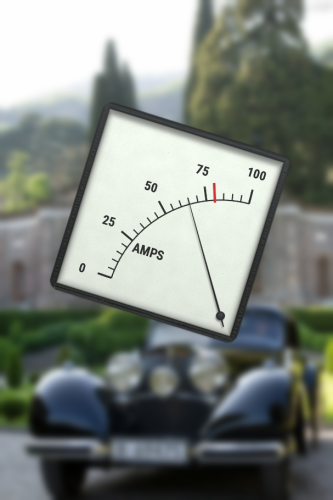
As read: 65; A
